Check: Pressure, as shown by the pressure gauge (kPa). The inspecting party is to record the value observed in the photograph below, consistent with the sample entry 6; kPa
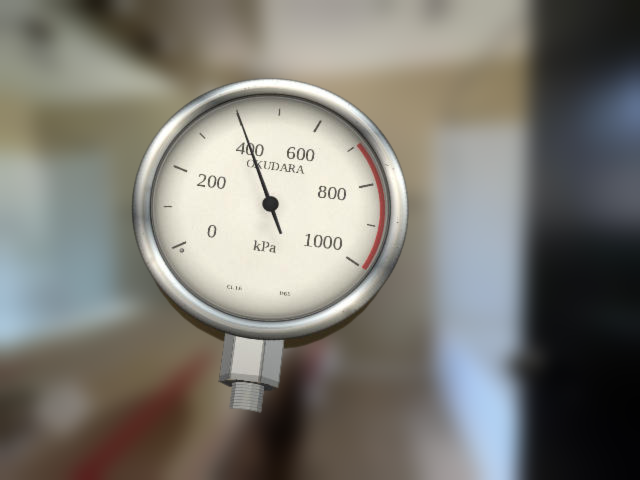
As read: 400; kPa
